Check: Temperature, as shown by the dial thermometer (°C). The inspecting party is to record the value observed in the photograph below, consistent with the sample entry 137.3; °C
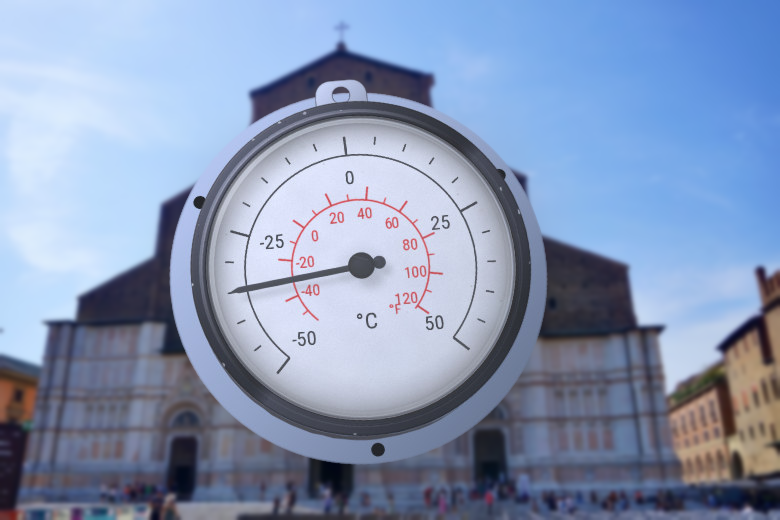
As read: -35; °C
